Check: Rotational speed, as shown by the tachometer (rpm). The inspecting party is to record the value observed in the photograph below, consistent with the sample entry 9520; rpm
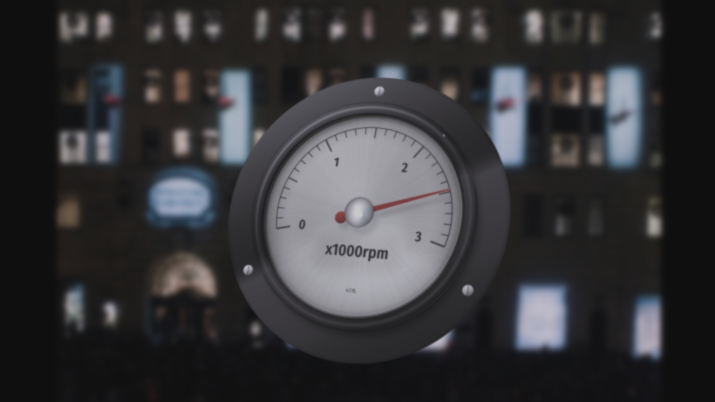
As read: 2500; rpm
